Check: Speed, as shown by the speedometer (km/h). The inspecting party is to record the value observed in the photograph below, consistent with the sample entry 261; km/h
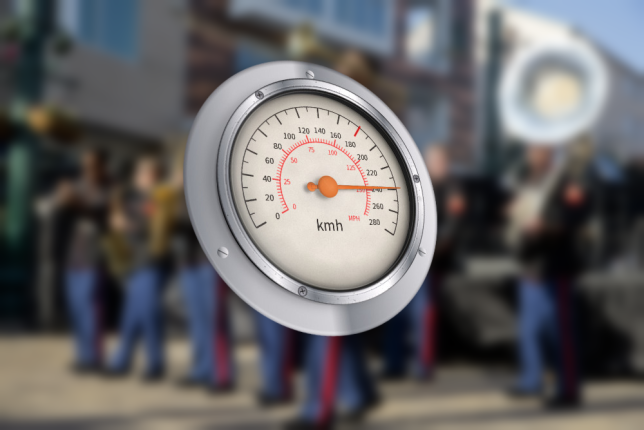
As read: 240; km/h
